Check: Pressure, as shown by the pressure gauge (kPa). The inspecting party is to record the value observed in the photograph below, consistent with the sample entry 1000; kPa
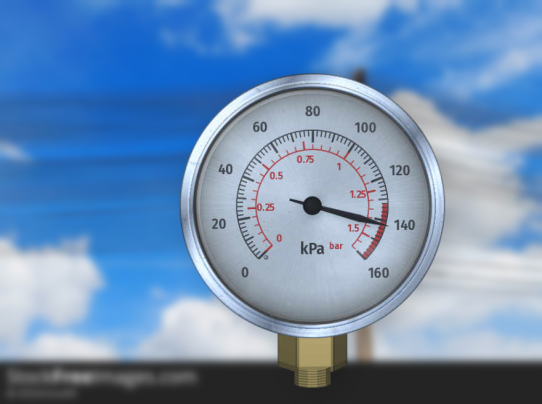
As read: 142; kPa
